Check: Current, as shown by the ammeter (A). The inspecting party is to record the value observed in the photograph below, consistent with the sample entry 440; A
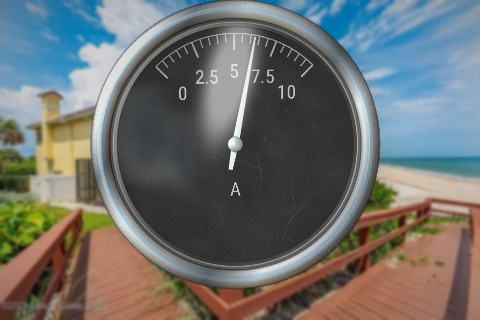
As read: 6.25; A
